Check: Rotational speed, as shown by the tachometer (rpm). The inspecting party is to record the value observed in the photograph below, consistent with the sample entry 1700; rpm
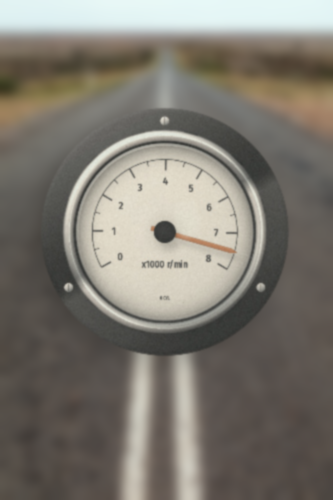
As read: 7500; rpm
